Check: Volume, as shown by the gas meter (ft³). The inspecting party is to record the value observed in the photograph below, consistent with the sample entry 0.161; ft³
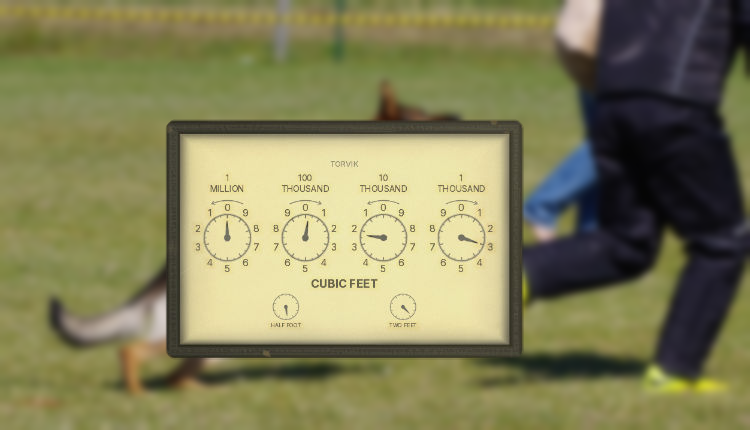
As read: 2300; ft³
